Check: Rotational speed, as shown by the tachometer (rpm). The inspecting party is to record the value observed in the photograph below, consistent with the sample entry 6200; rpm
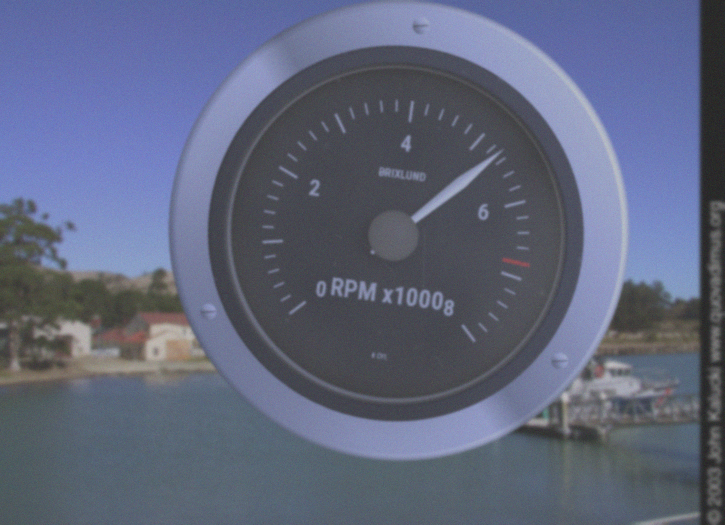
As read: 5300; rpm
